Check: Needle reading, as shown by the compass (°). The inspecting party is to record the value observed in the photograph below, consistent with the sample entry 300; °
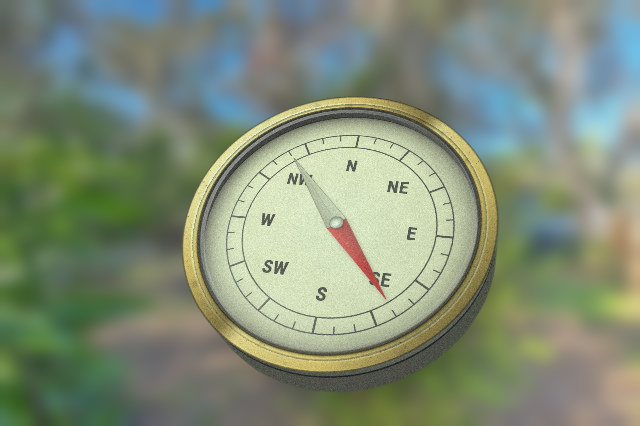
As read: 140; °
